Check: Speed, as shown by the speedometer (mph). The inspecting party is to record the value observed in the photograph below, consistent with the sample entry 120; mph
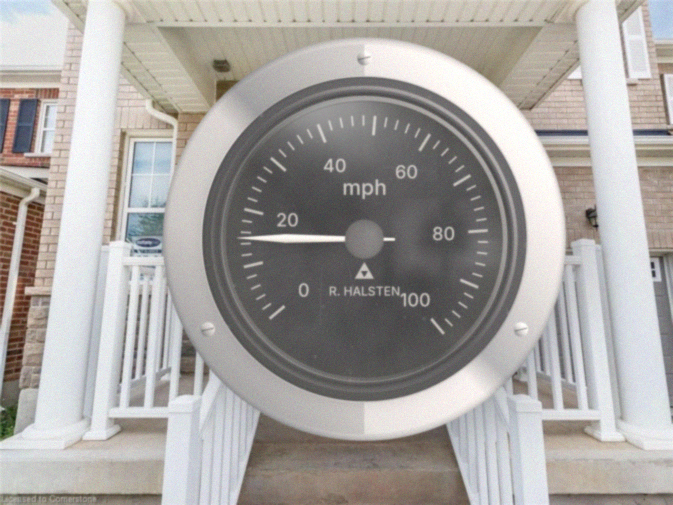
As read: 15; mph
